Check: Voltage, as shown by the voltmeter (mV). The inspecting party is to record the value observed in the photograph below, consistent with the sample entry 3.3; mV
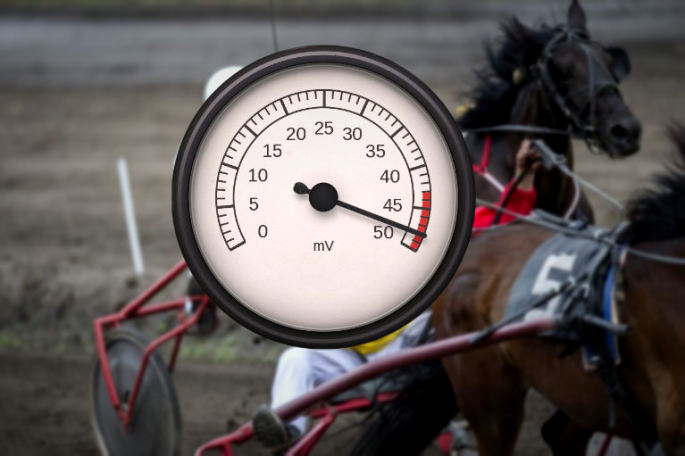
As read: 48; mV
